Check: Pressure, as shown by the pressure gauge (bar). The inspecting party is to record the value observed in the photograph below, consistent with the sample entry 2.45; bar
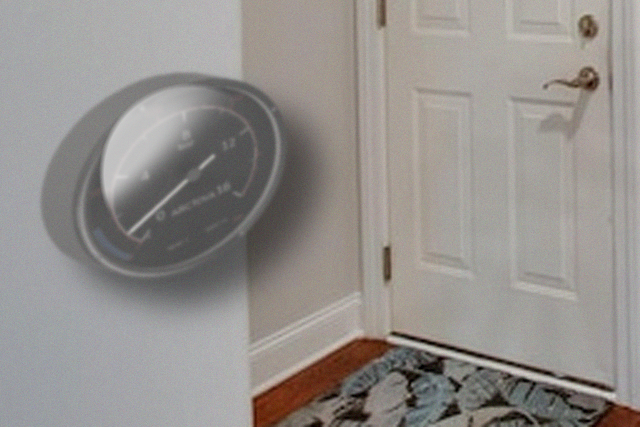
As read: 1; bar
